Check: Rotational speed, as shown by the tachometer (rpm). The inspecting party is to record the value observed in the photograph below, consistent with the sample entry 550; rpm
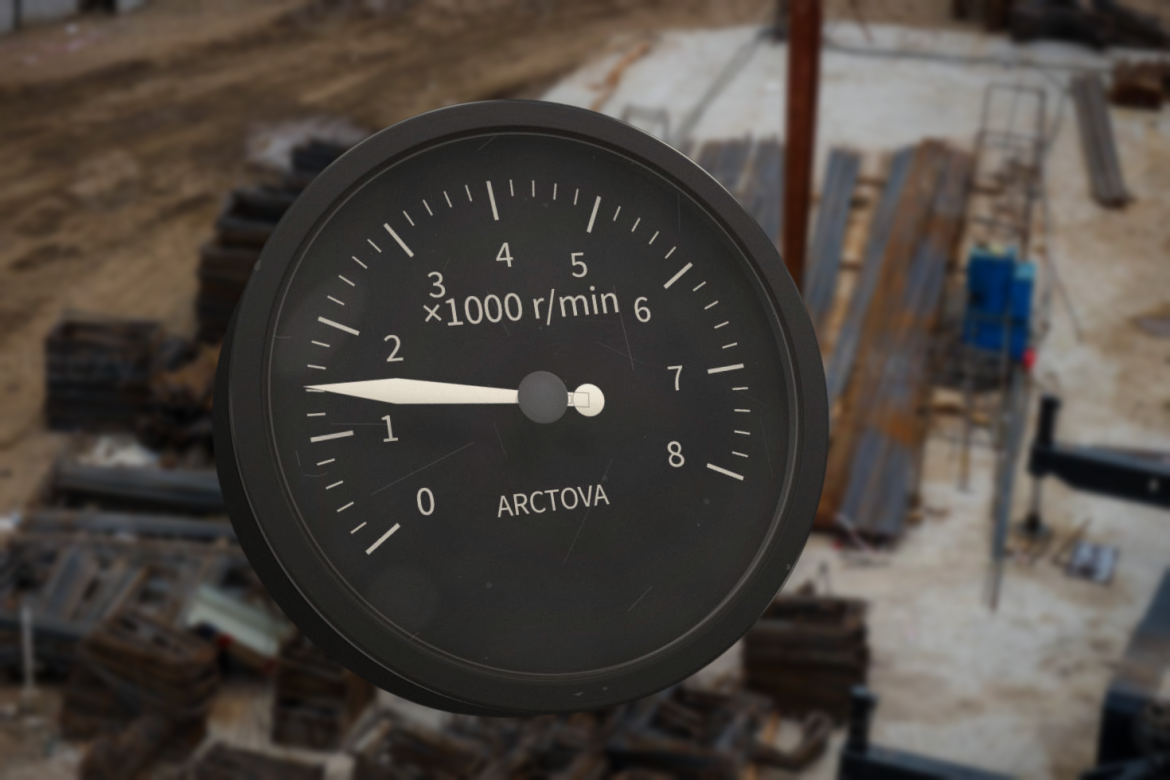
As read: 1400; rpm
